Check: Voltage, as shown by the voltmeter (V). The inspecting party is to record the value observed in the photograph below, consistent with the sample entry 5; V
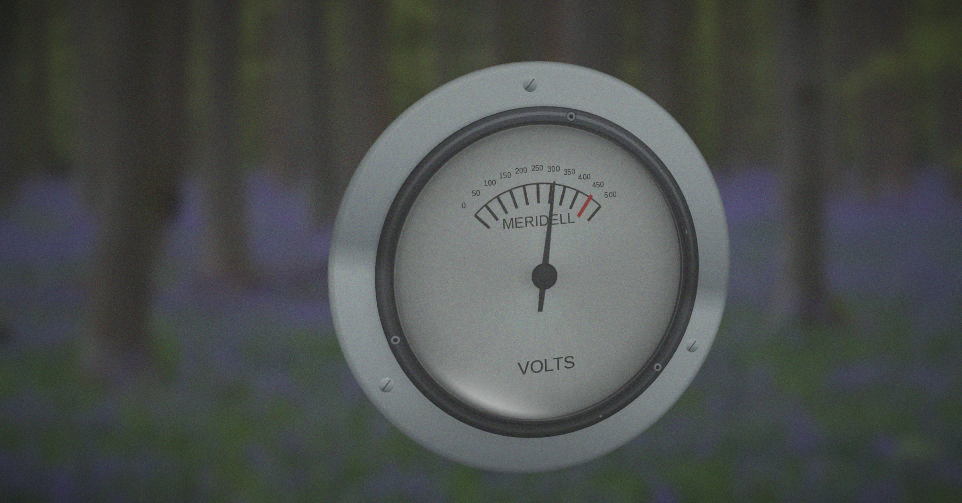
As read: 300; V
